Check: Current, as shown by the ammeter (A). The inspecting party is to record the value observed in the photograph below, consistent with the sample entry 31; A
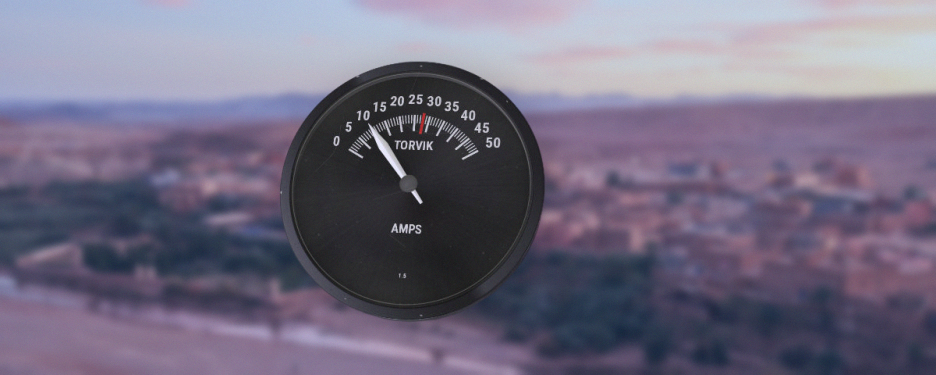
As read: 10; A
